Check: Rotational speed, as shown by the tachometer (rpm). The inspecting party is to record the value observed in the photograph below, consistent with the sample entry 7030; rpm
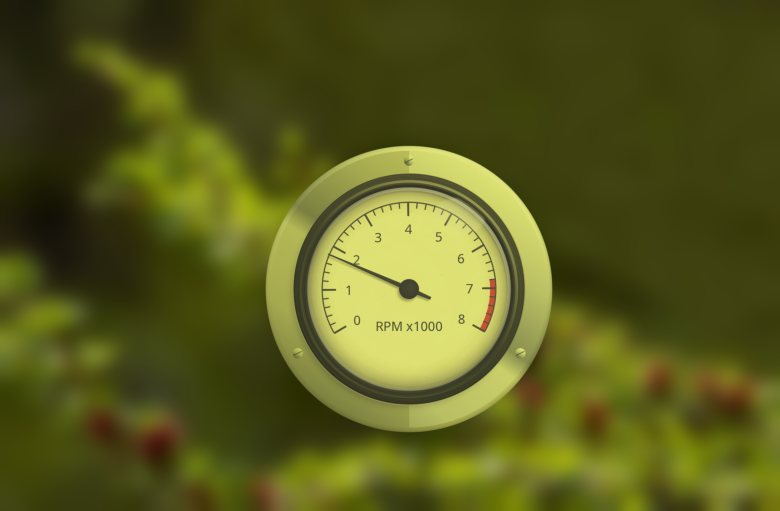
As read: 1800; rpm
